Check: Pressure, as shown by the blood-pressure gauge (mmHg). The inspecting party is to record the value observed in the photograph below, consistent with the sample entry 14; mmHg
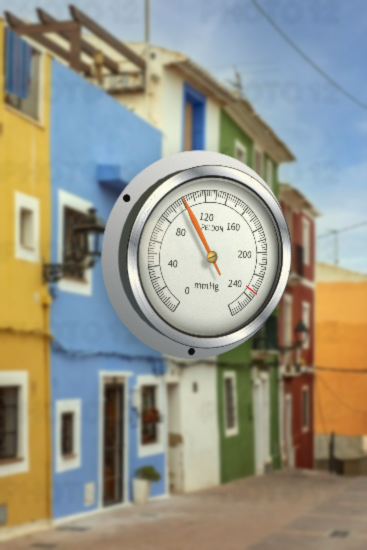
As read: 100; mmHg
